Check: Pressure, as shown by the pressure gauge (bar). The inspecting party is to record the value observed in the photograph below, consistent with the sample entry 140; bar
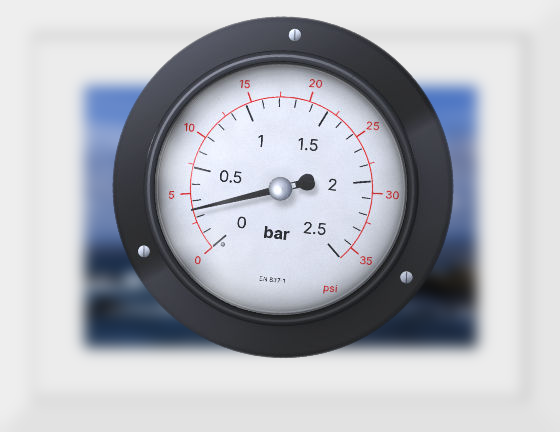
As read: 0.25; bar
